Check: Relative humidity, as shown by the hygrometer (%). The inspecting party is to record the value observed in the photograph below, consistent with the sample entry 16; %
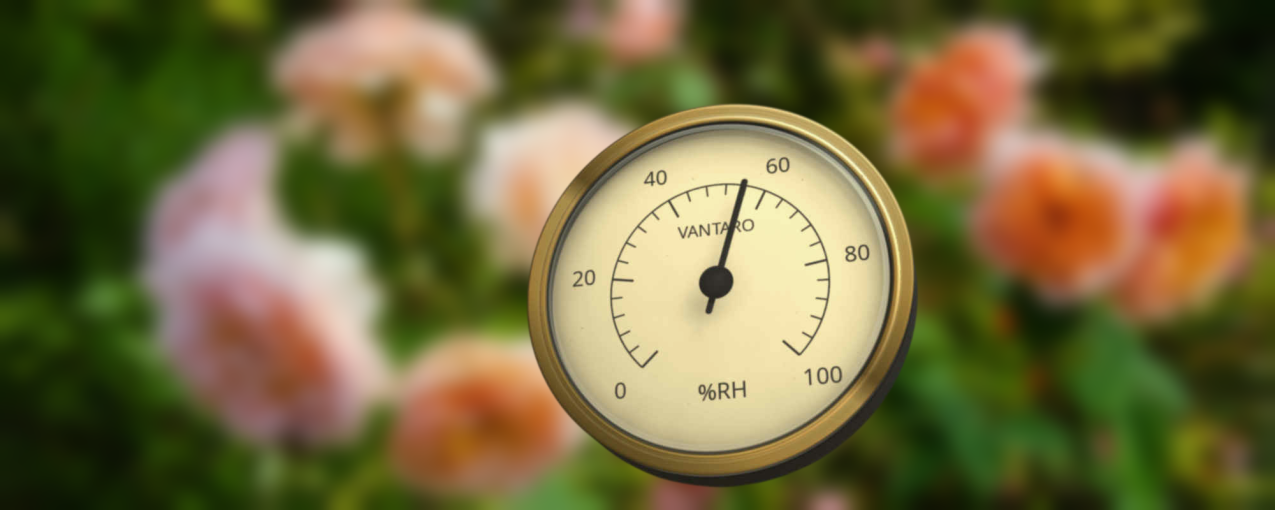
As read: 56; %
